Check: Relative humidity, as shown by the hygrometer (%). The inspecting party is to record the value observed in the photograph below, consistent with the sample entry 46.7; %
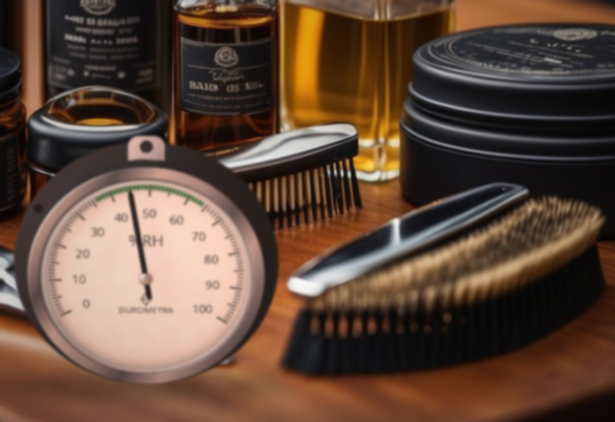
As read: 45; %
